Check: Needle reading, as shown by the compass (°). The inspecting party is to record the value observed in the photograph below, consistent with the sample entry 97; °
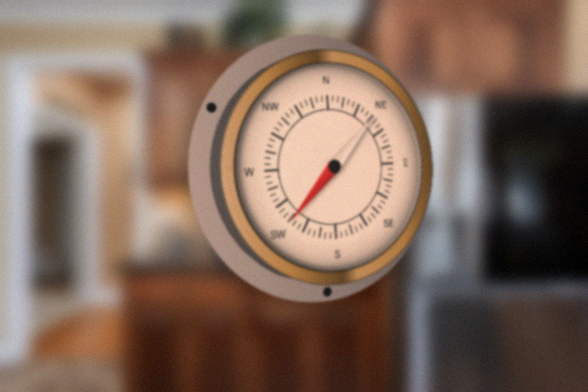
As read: 225; °
